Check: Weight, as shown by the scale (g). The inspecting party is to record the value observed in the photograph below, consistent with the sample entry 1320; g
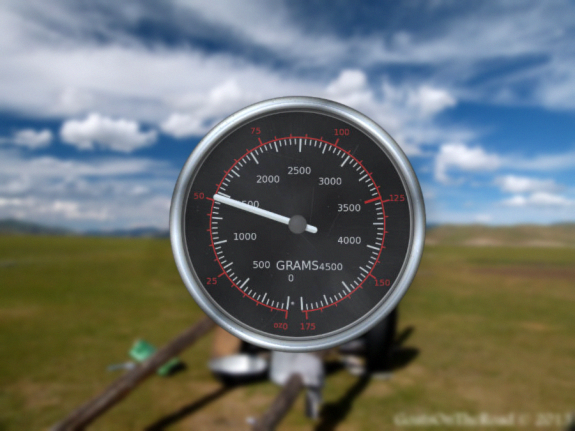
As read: 1450; g
